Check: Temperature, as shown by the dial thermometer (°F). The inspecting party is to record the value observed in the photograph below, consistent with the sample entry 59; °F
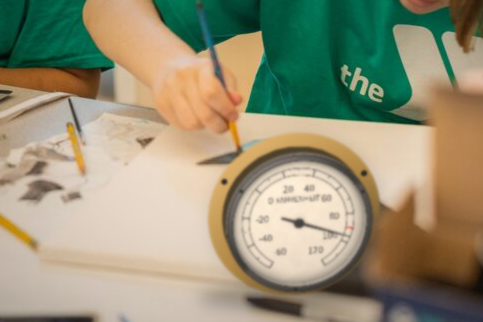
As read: 95; °F
